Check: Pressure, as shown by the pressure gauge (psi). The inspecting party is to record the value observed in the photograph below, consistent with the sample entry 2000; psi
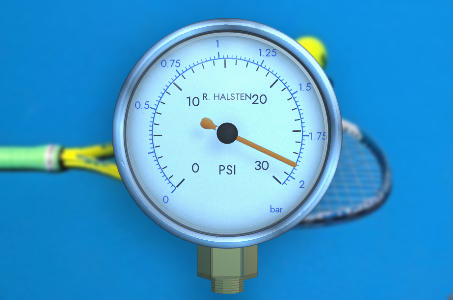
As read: 28; psi
